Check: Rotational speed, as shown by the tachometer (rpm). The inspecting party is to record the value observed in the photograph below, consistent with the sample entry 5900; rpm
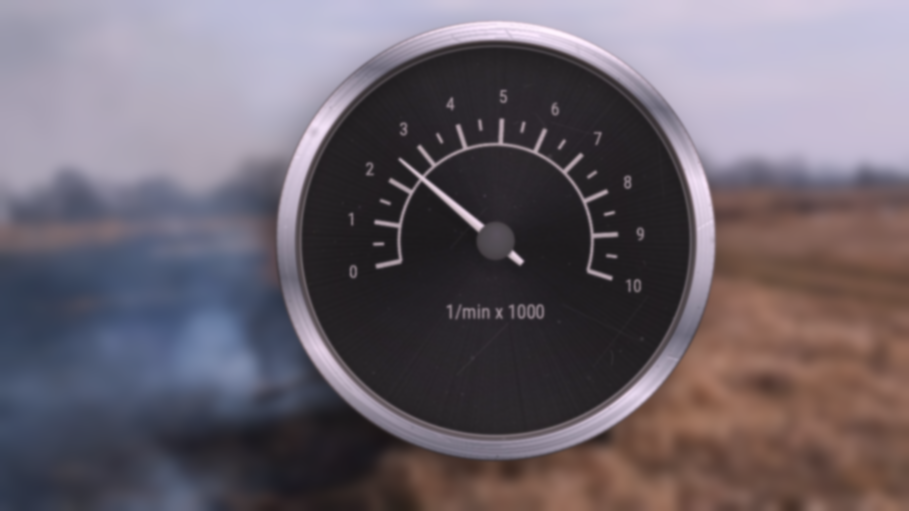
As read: 2500; rpm
